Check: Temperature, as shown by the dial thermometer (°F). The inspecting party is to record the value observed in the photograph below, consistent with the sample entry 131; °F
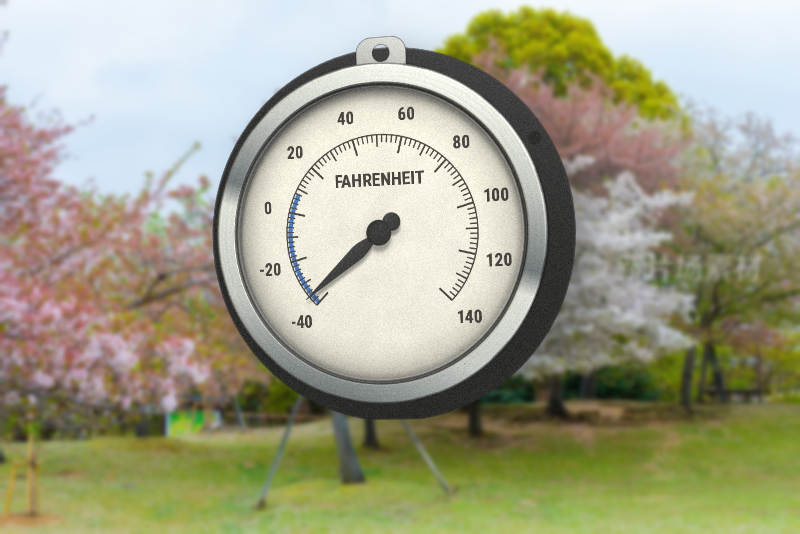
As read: -36; °F
